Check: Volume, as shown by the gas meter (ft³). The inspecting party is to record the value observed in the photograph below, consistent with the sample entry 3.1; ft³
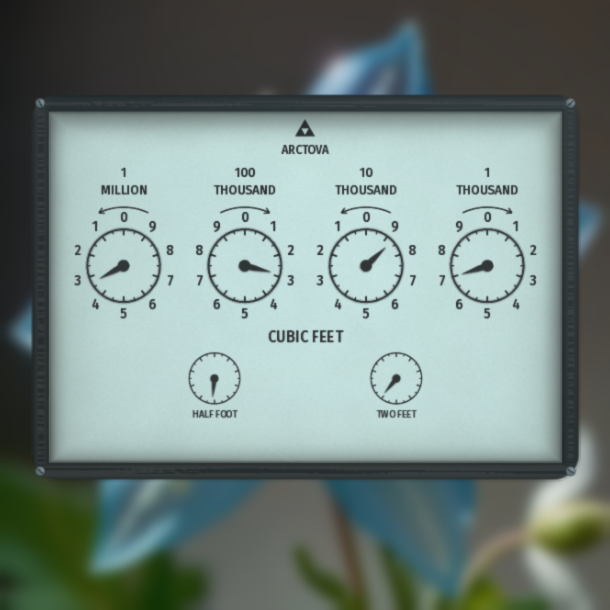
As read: 328700; ft³
